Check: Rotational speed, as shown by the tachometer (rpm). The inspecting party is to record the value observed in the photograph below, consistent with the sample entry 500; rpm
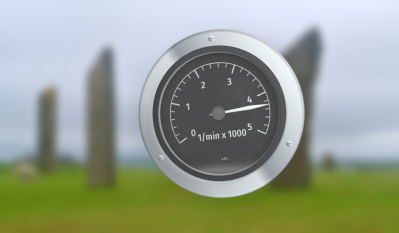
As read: 4300; rpm
